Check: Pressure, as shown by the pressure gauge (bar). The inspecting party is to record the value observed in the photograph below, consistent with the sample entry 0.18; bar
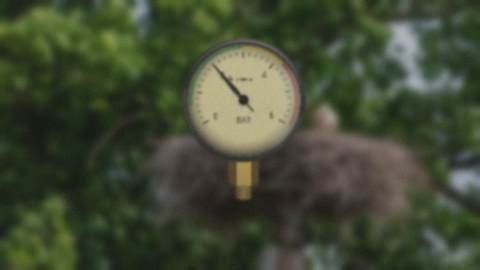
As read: 2; bar
